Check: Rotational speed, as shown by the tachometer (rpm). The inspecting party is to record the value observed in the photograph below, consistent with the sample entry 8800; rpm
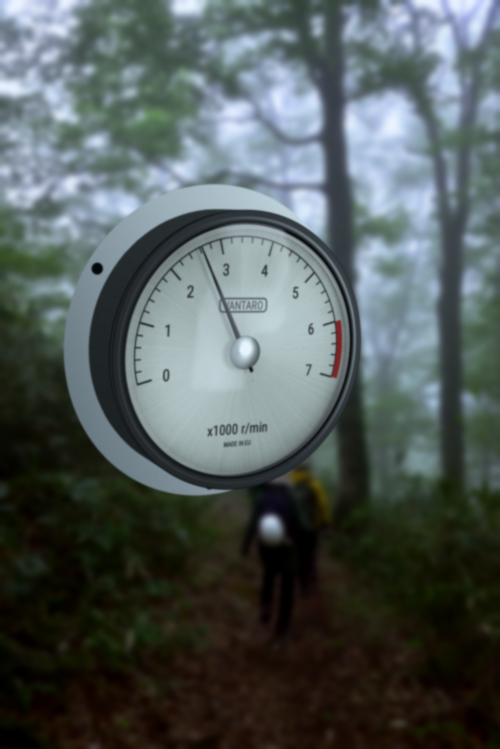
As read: 2600; rpm
